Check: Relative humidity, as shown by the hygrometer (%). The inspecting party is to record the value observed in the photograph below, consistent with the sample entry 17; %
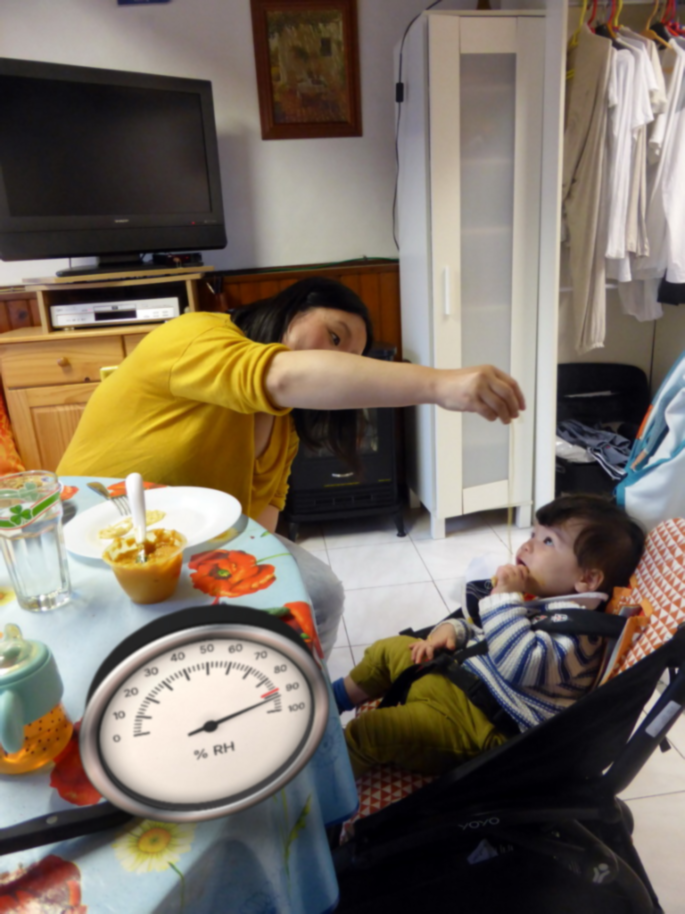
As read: 90; %
